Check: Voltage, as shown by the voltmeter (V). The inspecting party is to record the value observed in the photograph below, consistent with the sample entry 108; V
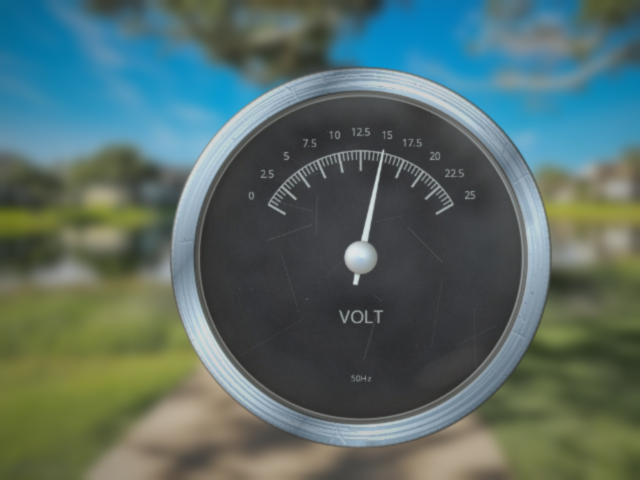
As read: 15; V
